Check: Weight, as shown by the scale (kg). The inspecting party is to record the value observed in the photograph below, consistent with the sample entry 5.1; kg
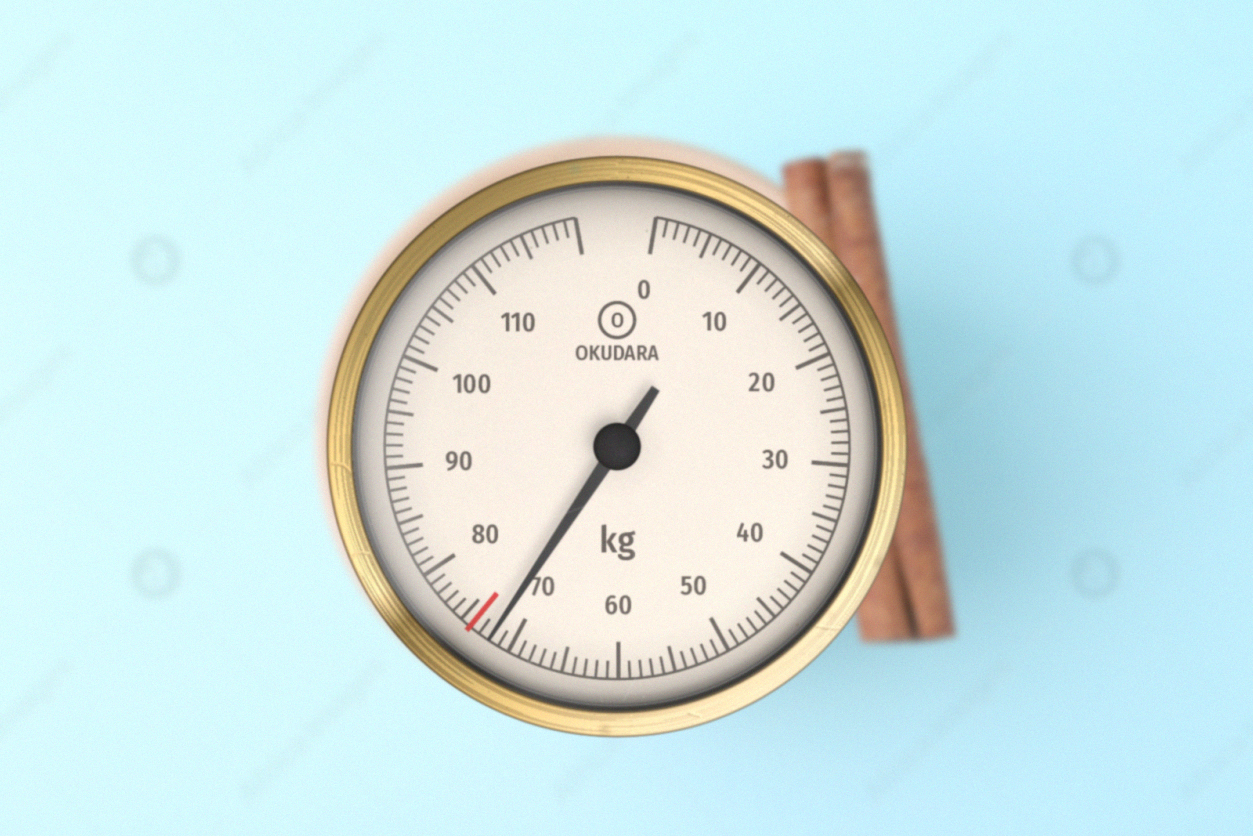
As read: 72; kg
